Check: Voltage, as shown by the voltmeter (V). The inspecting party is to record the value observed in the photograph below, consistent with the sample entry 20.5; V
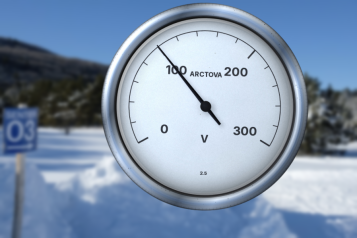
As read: 100; V
